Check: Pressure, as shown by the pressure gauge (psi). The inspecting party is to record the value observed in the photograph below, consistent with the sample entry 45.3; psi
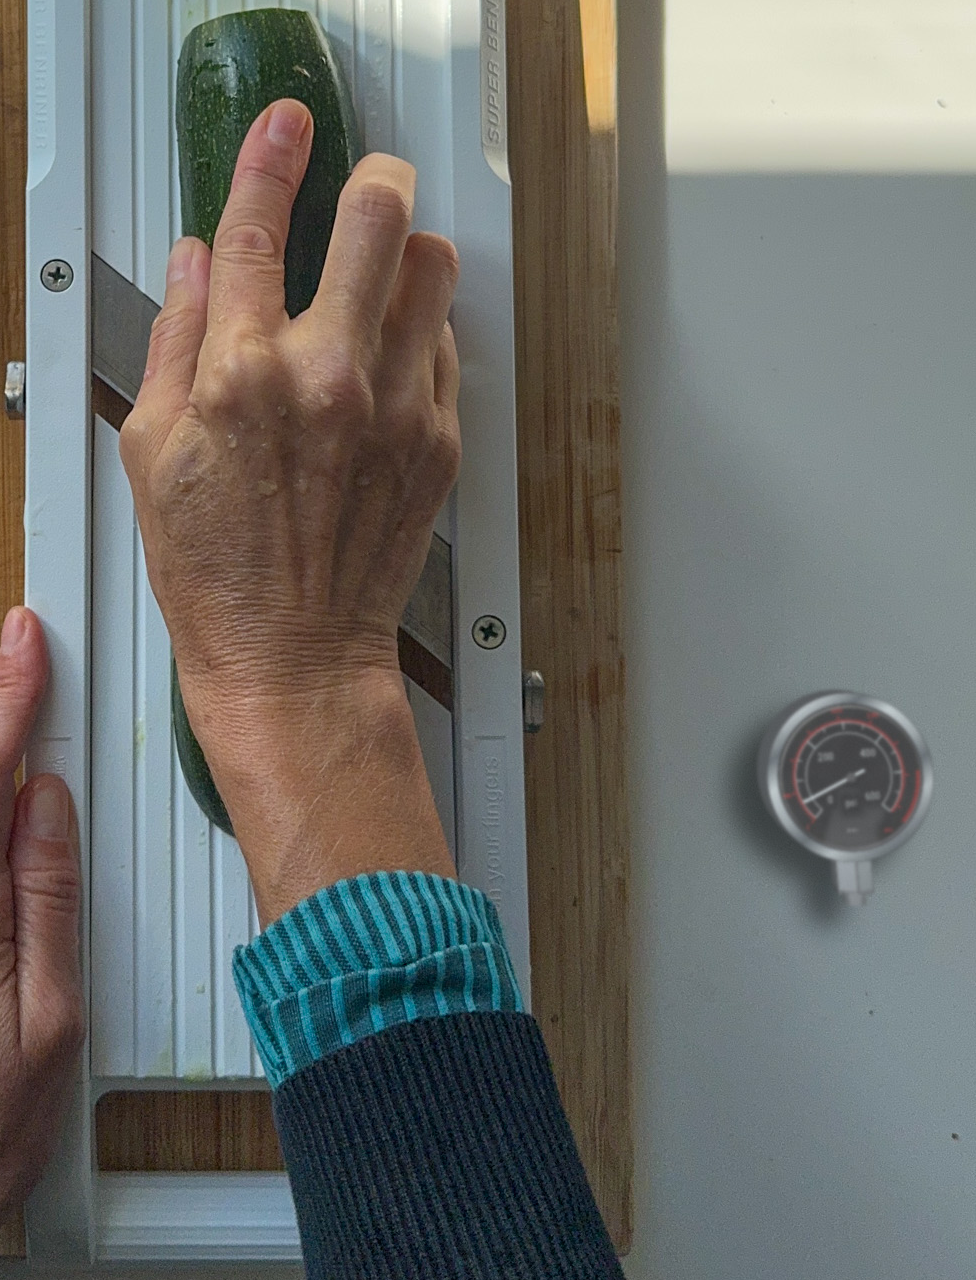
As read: 50; psi
